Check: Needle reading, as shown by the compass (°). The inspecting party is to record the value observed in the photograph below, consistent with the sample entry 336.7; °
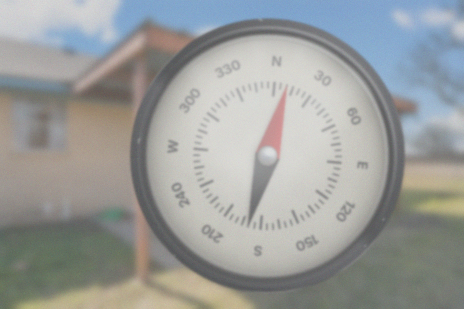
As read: 10; °
